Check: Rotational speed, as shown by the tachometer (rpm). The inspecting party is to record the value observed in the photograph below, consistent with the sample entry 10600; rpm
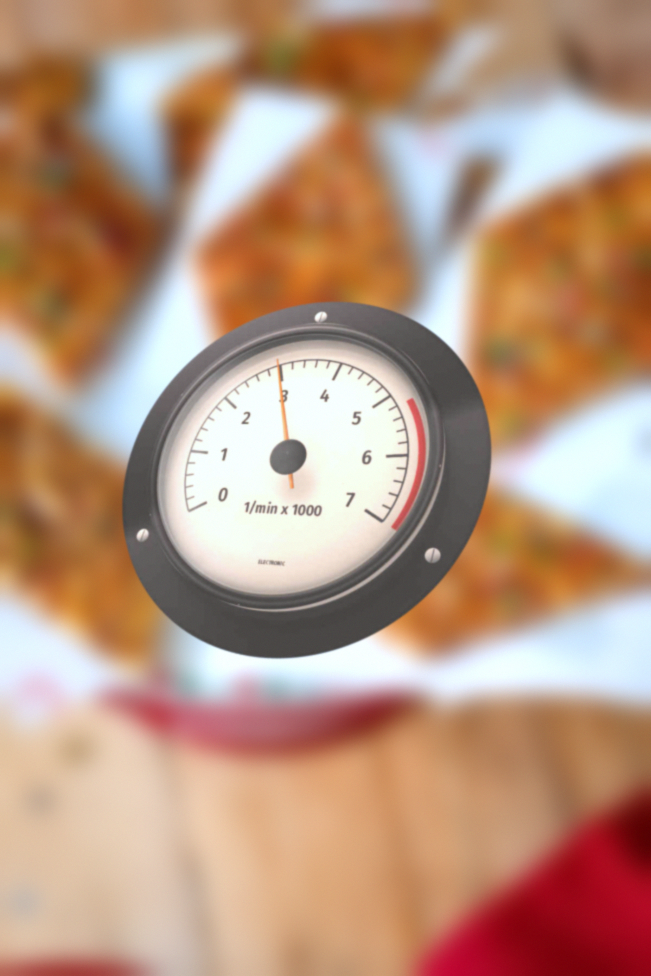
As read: 3000; rpm
